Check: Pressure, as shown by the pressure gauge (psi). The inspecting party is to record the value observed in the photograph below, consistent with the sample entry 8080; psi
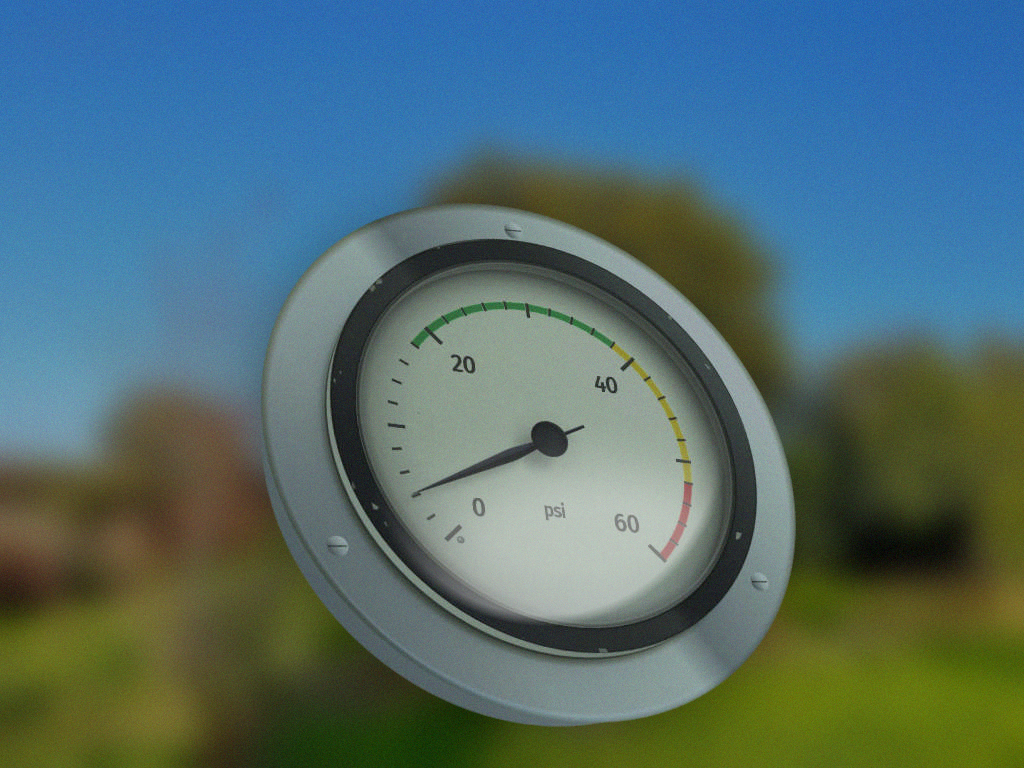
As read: 4; psi
